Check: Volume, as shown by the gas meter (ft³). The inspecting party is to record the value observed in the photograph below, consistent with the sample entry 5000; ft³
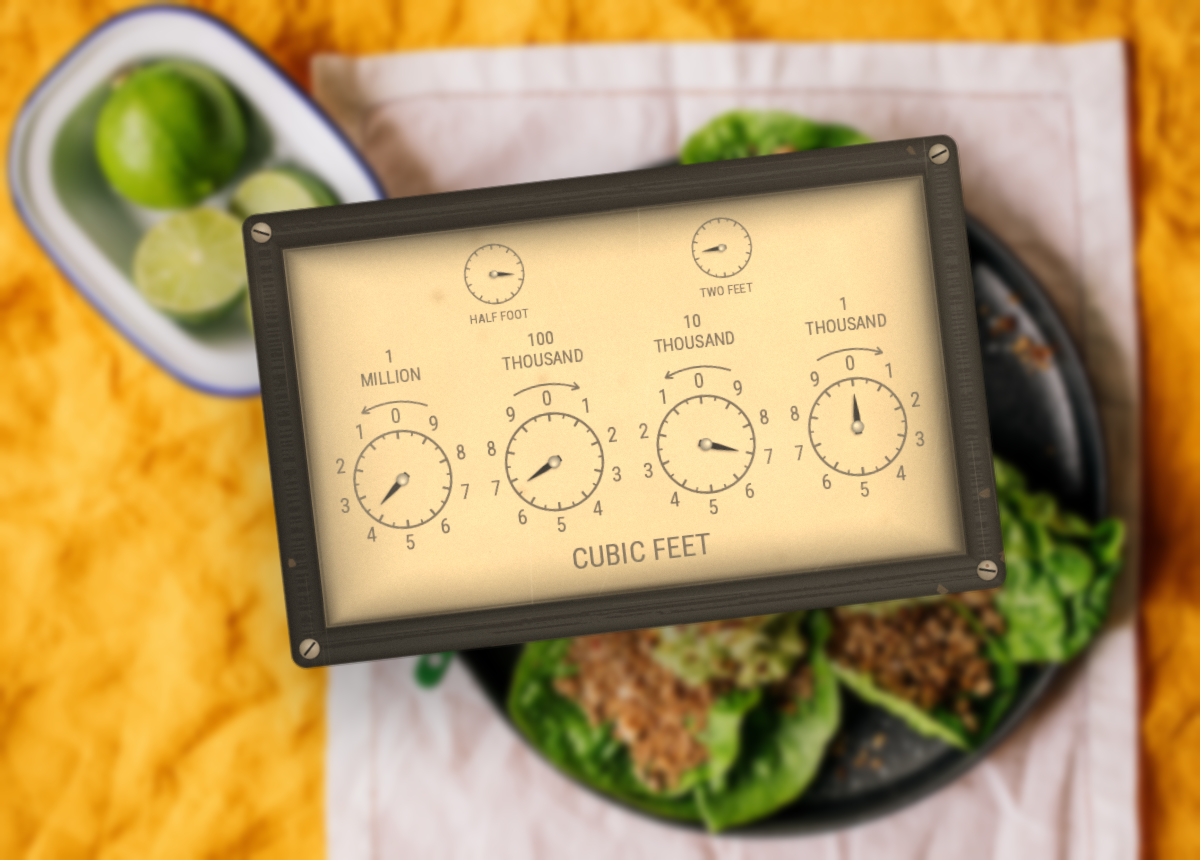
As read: 367000; ft³
